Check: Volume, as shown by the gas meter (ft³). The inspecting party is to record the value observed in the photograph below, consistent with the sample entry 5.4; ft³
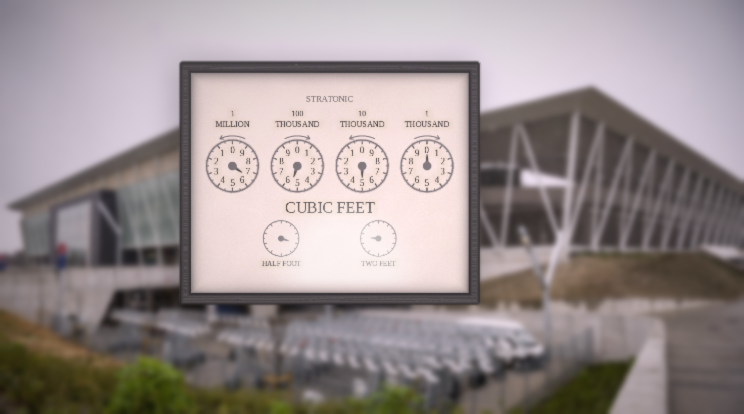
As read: 655000; ft³
